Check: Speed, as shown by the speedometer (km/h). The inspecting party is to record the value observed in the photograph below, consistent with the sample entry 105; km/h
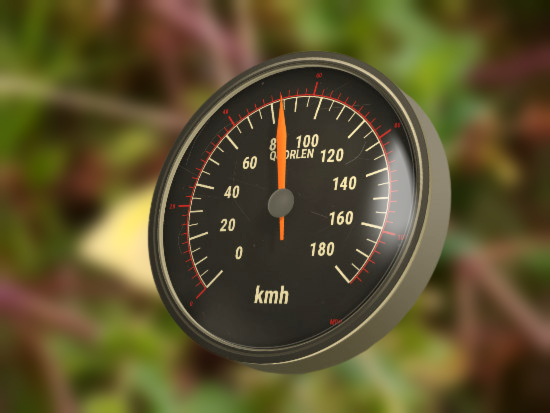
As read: 85; km/h
